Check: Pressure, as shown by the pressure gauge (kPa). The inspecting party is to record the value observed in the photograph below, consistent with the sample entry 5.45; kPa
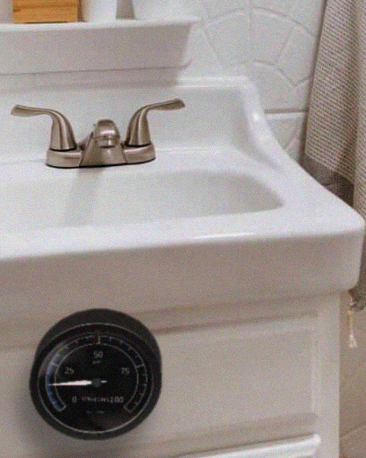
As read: 15; kPa
